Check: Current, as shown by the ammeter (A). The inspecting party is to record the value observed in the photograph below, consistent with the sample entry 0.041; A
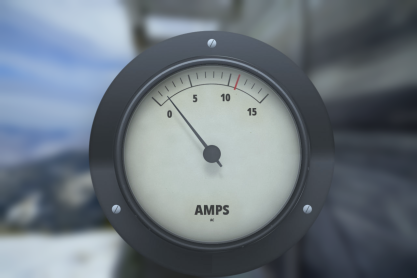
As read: 1.5; A
